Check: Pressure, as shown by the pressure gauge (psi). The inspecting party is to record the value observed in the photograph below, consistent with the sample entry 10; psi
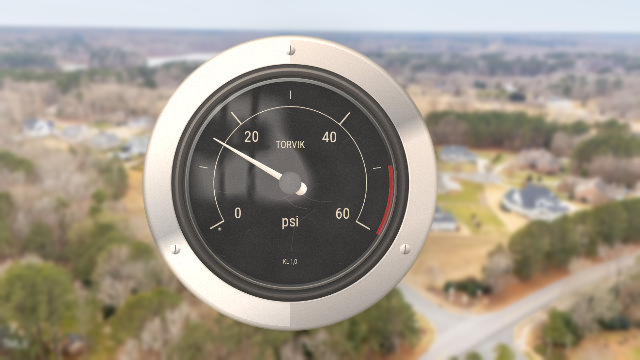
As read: 15; psi
